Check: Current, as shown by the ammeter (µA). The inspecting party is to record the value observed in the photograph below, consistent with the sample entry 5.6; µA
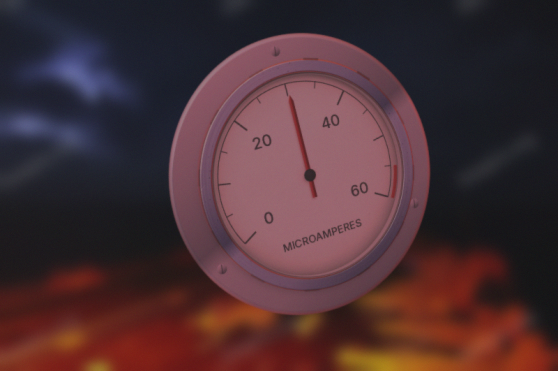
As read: 30; µA
